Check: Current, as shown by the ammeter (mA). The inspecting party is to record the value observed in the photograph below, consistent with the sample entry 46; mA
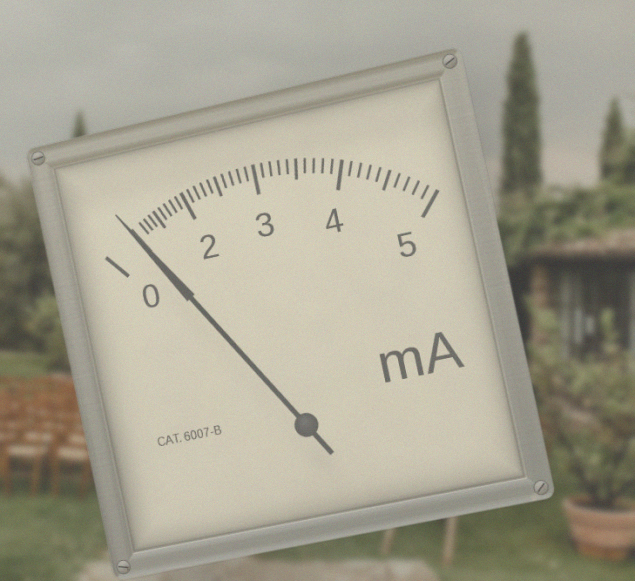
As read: 1; mA
